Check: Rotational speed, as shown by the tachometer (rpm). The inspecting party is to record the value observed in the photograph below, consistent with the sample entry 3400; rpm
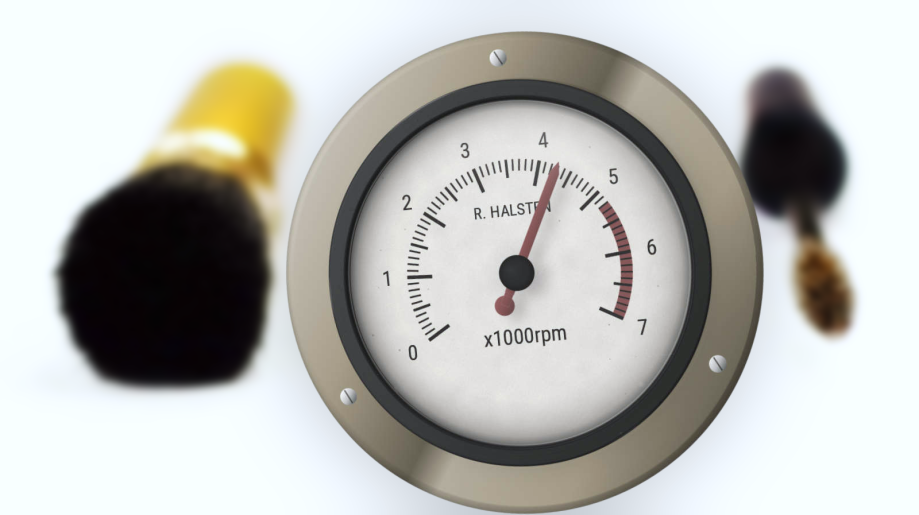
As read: 4300; rpm
